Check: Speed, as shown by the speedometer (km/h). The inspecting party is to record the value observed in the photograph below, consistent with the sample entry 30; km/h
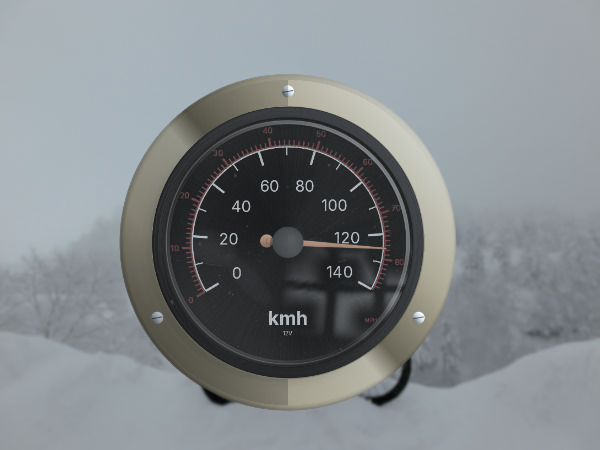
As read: 125; km/h
